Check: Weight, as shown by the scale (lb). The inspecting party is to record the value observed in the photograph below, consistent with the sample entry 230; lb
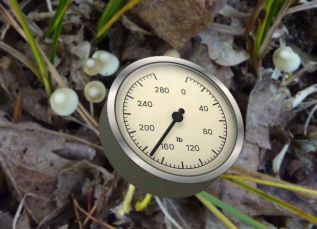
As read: 172; lb
